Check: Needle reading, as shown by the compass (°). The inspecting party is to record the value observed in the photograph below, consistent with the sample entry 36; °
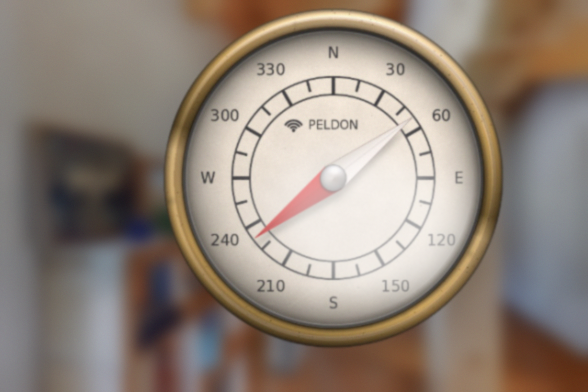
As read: 232.5; °
